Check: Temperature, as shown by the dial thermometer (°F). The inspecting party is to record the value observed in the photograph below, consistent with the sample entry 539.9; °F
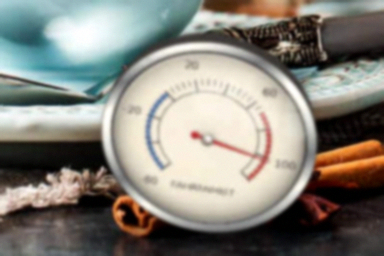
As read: 100; °F
